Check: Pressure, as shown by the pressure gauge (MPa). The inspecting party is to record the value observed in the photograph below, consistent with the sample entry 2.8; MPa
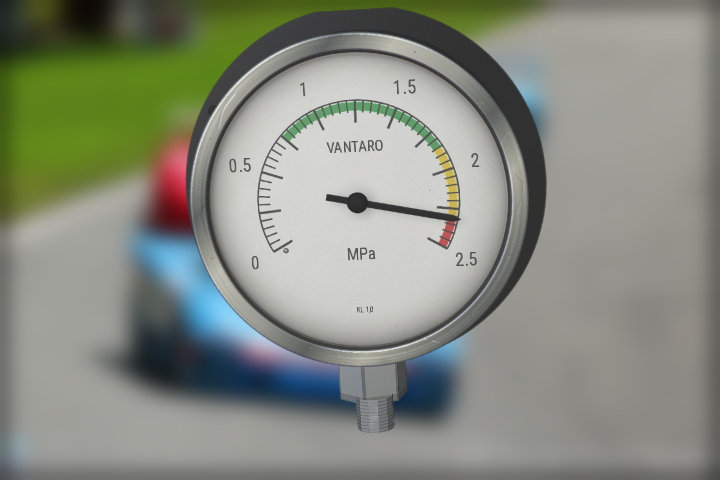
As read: 2.3; MPa
